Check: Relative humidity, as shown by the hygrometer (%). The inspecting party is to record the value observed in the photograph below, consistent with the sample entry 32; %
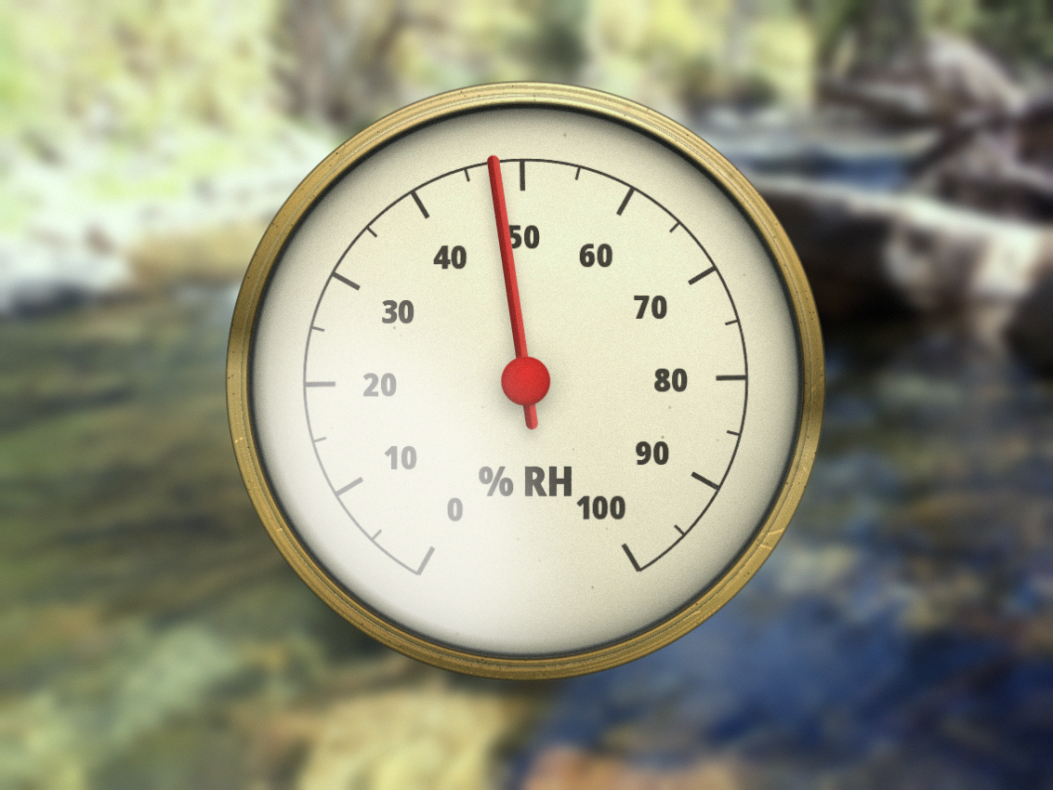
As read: 47.5; %
